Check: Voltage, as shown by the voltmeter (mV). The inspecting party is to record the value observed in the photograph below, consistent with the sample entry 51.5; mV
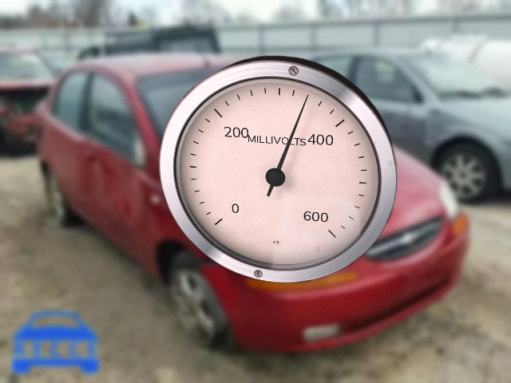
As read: 340; mV
